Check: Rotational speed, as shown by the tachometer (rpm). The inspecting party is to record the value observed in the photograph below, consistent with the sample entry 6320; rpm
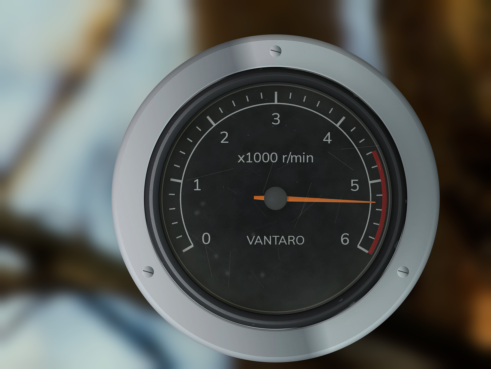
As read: 5300; rpm
